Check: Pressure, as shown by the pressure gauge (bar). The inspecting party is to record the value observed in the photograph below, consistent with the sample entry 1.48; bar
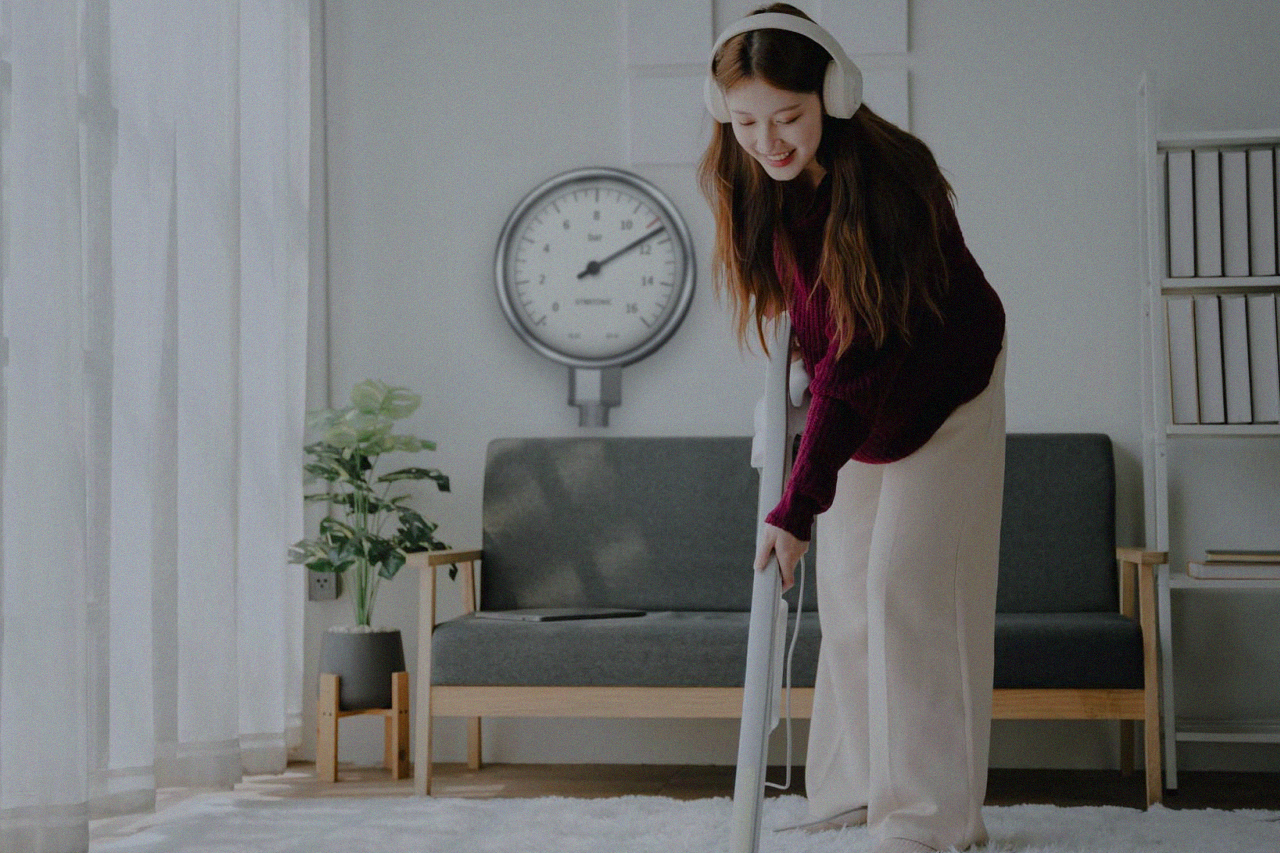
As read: 11.5; bar
